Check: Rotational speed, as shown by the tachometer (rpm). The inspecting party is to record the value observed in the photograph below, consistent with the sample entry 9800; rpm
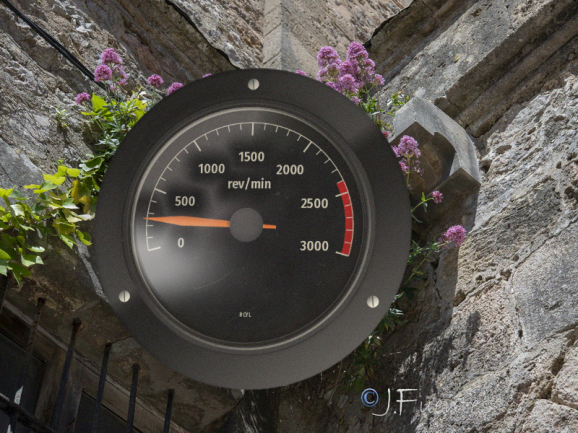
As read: 250; rpm
